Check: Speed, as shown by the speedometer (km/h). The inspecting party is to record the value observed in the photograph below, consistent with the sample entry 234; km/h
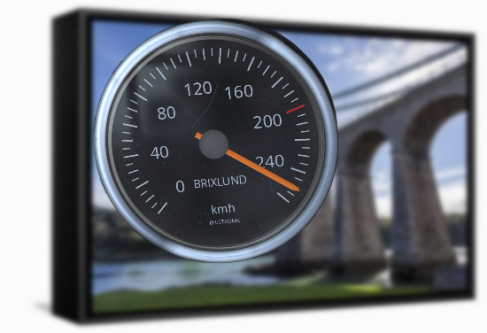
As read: 250; km/h
